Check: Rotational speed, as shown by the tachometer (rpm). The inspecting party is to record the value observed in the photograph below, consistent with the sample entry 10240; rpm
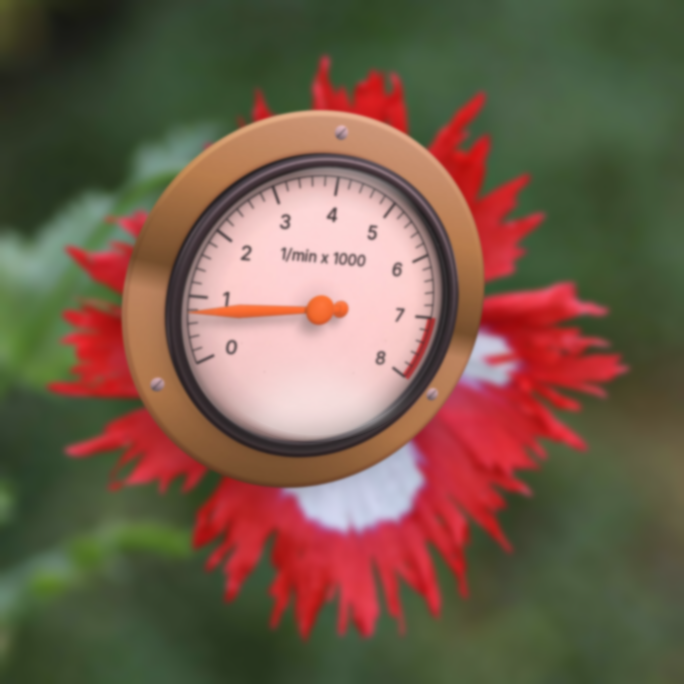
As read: 800; rpm
